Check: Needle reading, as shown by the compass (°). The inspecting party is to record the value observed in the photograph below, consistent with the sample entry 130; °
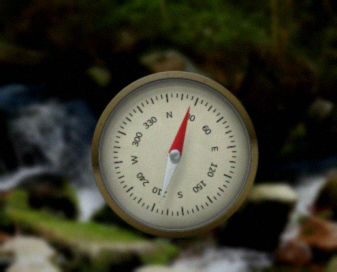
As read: 25; °
